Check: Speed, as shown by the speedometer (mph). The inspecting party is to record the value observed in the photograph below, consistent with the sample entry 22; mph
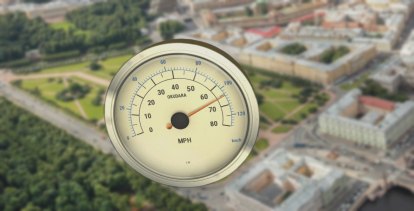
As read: 65; mph
